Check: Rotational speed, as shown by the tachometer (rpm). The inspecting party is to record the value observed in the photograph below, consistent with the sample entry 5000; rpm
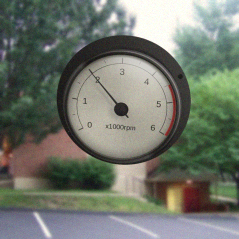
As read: 2000; rpm
